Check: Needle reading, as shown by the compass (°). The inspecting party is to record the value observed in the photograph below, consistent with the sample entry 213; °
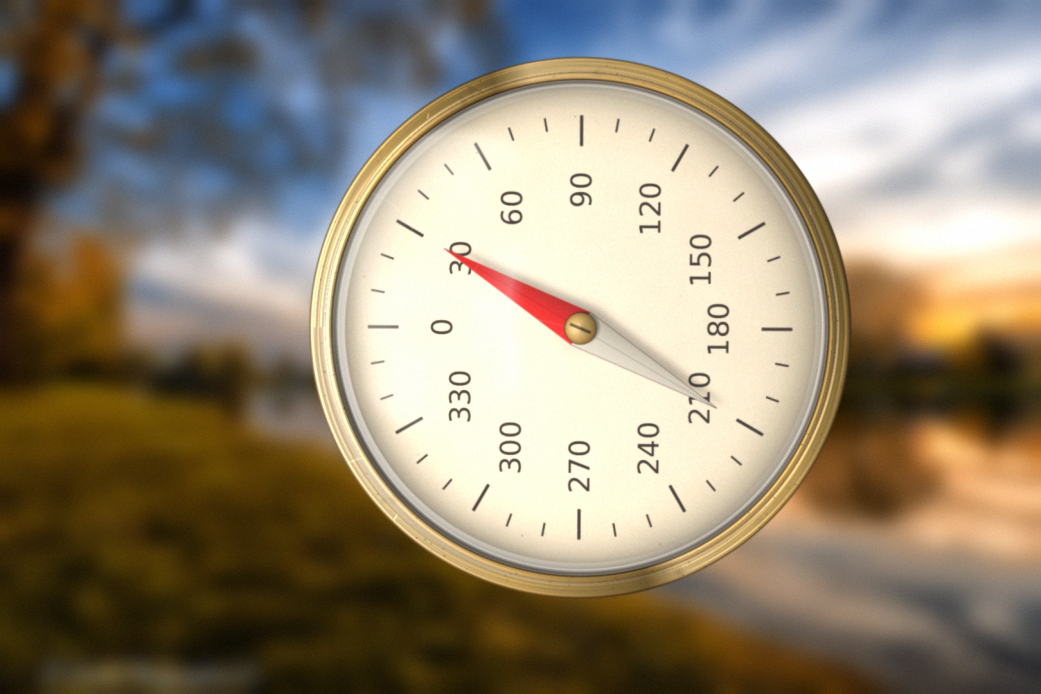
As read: 30; °
